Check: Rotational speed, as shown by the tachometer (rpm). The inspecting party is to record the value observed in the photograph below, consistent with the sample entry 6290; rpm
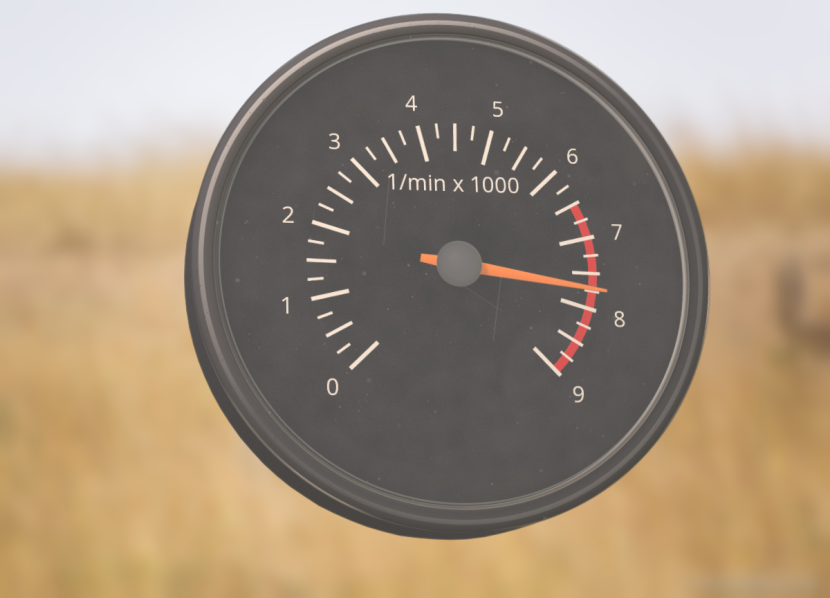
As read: 7750; rpm
